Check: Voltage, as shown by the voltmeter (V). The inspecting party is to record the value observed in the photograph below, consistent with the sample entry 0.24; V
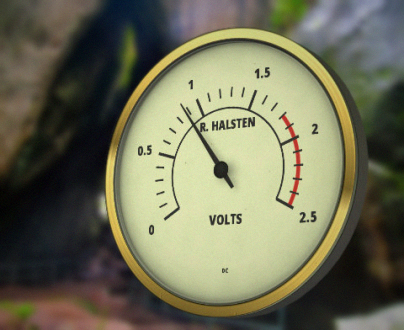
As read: 0.9; V
